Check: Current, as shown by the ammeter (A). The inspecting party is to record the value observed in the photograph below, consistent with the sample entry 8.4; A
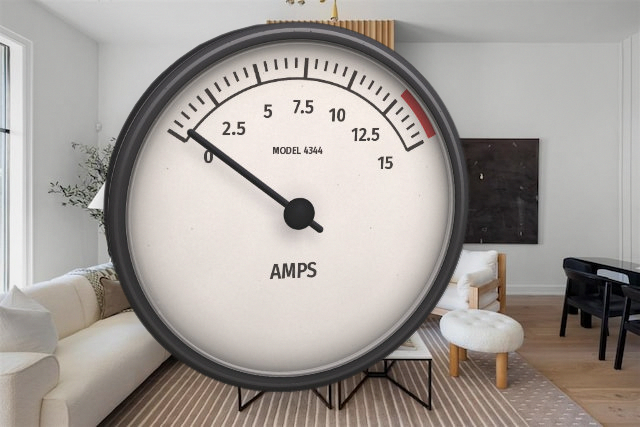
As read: 0.5; A
